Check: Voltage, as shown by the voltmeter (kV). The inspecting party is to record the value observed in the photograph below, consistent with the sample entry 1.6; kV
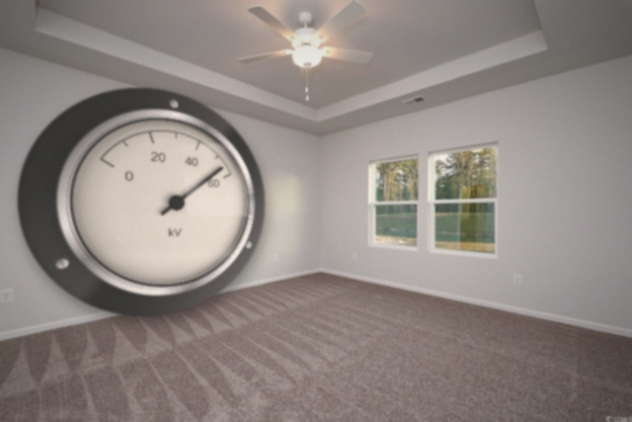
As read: 55; kV
